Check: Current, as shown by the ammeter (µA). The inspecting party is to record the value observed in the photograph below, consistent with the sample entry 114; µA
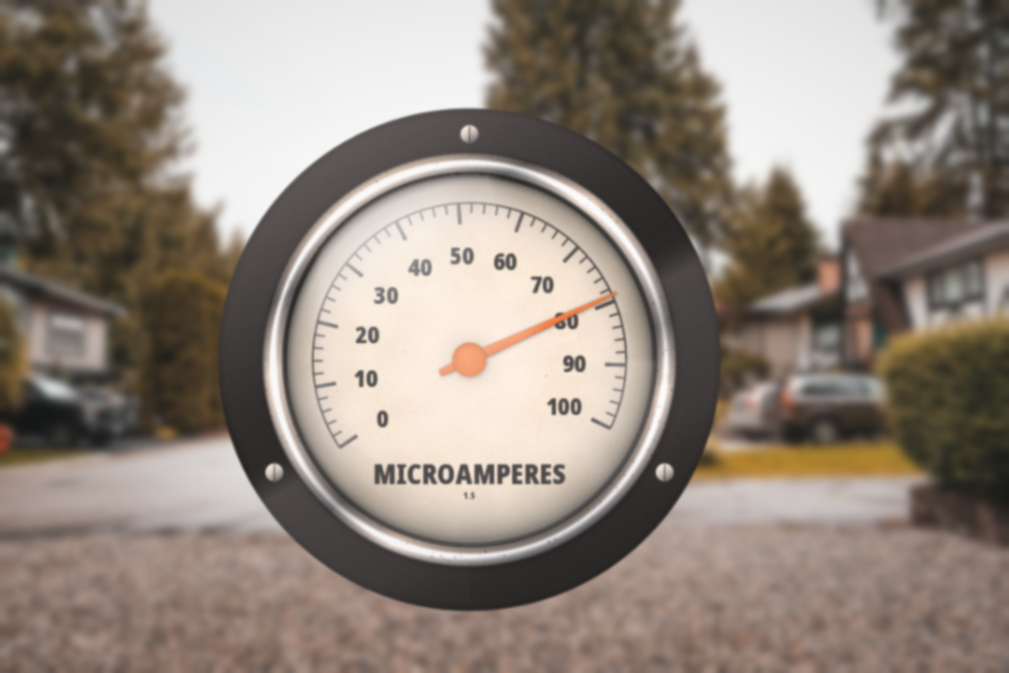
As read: 79; µA
